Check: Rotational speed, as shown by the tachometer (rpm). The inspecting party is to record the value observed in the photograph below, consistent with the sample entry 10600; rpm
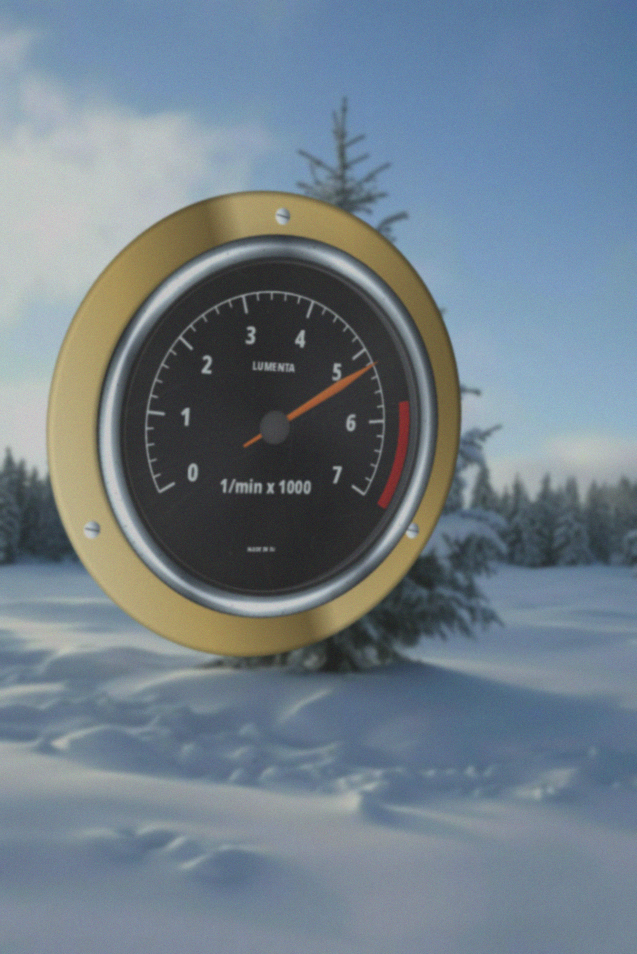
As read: 5200; rpm
